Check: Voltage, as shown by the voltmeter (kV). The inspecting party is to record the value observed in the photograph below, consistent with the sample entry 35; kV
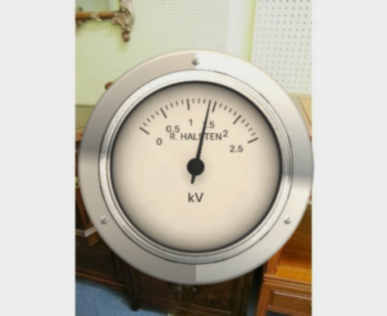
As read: 1.4; kV
